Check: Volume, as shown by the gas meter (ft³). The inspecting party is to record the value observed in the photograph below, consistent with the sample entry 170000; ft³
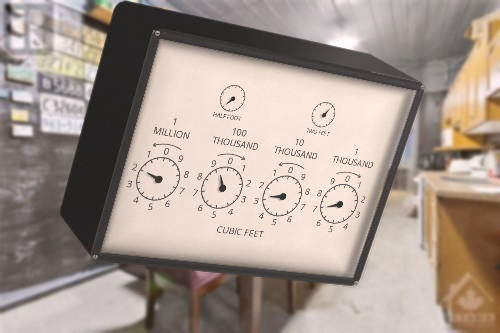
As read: 192700; ft³
